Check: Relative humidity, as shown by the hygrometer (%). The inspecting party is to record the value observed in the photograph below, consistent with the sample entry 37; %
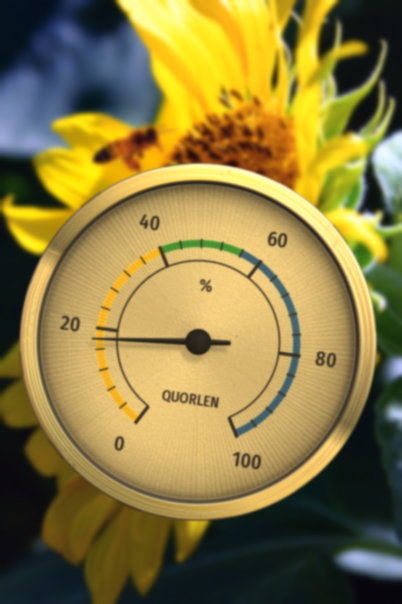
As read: 18; %
